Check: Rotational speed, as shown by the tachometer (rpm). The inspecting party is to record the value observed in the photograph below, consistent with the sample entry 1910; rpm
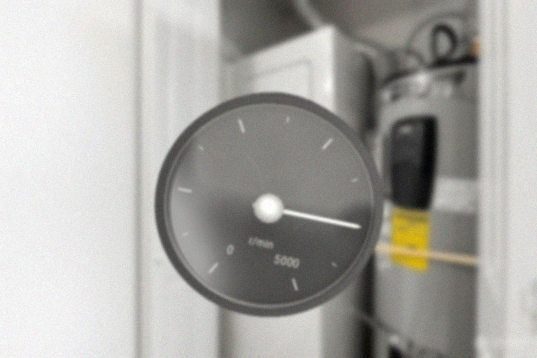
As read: 4000; rpm
